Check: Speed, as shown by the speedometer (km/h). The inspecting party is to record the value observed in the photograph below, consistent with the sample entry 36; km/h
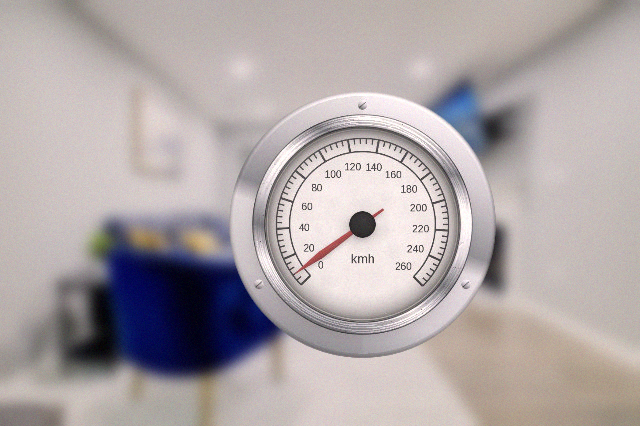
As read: 8; km/h
